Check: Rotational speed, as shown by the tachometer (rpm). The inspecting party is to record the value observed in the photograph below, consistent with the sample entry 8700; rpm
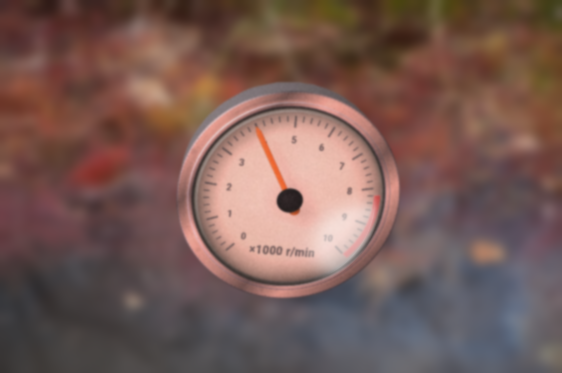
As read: 4000; rpm
